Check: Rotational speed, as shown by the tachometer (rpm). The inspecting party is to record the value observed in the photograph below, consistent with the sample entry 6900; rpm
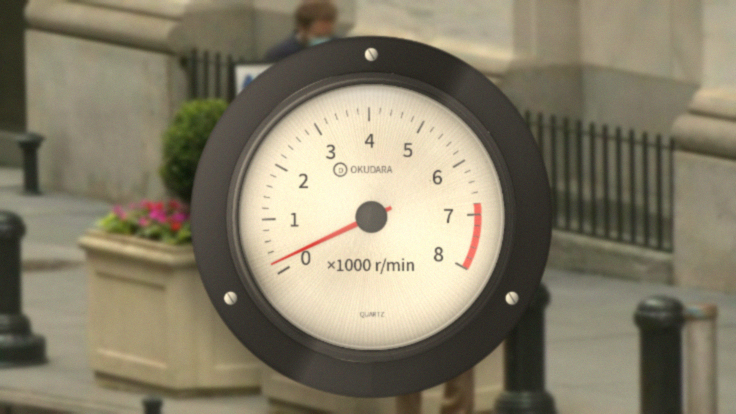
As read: 200; rpm
